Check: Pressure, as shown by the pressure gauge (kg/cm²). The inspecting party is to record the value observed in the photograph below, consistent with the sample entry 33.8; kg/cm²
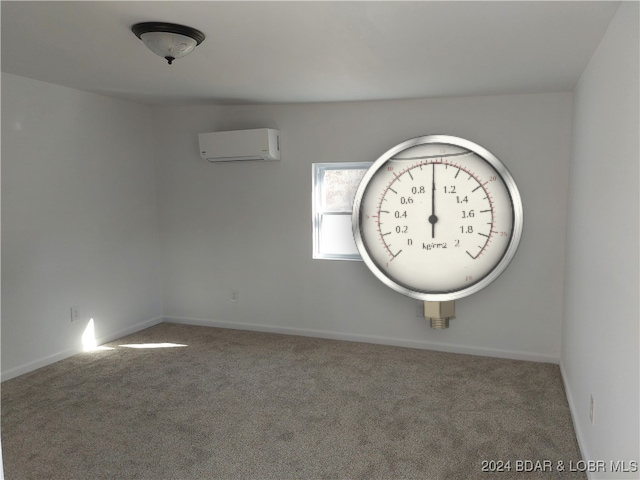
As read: 1; kg/cm²
